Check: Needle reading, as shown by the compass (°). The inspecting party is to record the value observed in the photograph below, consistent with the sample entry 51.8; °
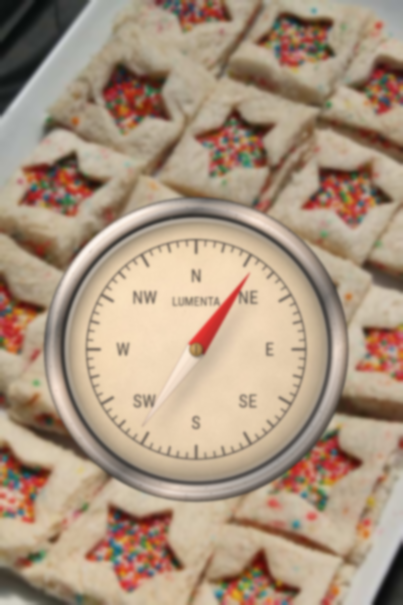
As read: 35; °
